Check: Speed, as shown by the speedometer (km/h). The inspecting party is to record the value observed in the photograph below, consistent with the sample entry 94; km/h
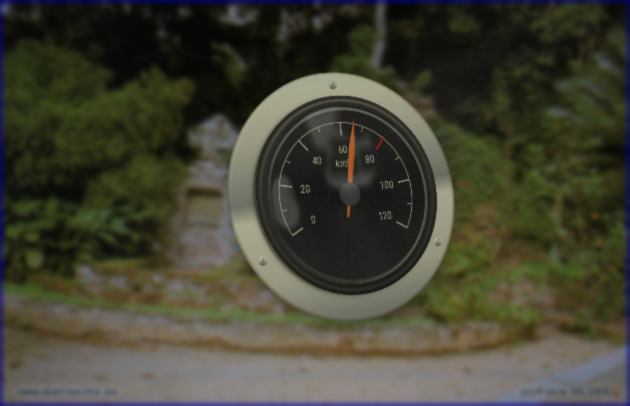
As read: 65; km/h
